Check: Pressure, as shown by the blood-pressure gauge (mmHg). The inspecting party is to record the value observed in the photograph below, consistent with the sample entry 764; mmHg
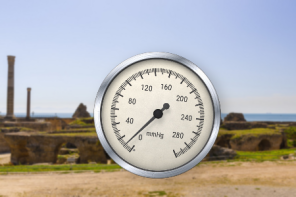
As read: 10; mmHg
